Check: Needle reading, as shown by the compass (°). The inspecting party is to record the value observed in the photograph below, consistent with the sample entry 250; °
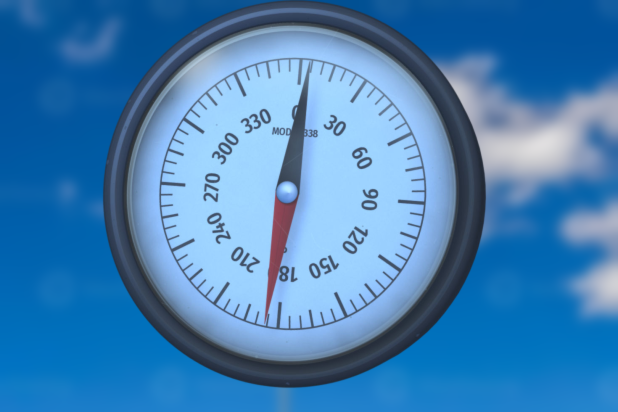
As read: 185; °
